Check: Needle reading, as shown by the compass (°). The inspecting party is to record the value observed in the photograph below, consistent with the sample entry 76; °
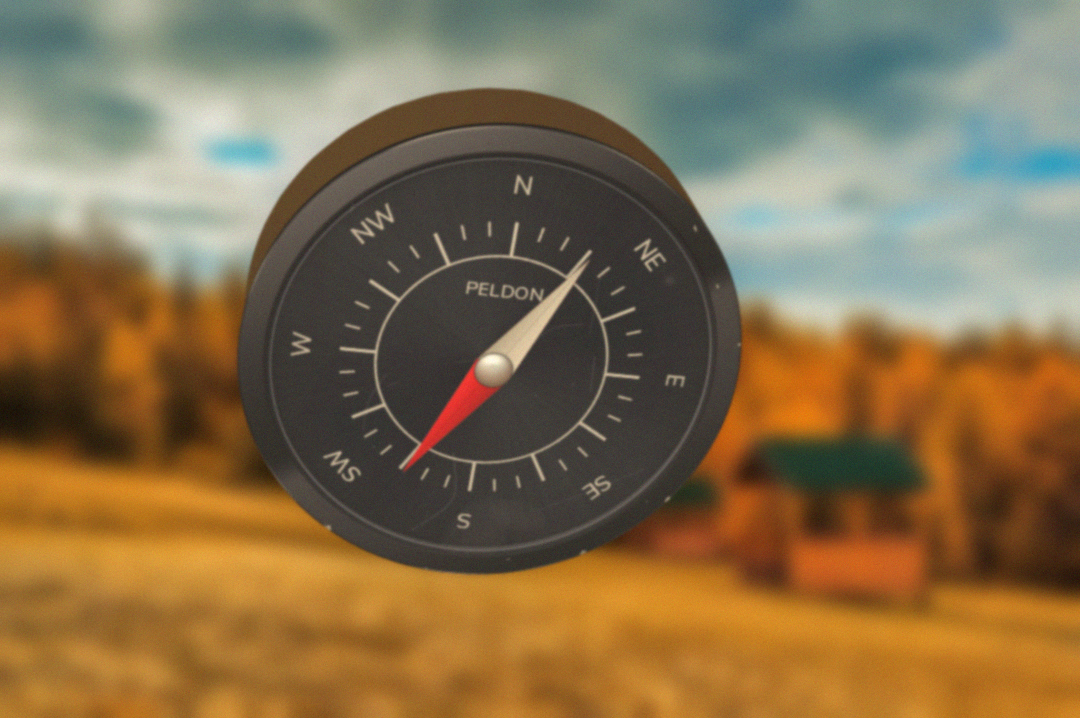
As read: 210; °
